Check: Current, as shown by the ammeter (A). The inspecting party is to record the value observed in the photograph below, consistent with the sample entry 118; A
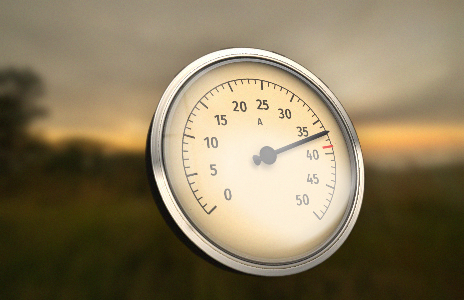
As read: 37; A
